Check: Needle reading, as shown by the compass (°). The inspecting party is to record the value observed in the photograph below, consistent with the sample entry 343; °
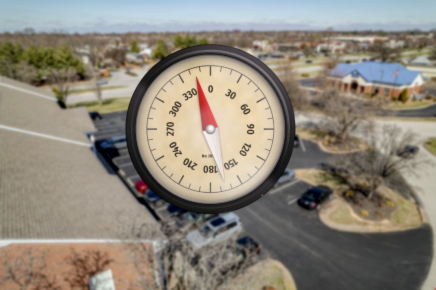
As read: 345; °
